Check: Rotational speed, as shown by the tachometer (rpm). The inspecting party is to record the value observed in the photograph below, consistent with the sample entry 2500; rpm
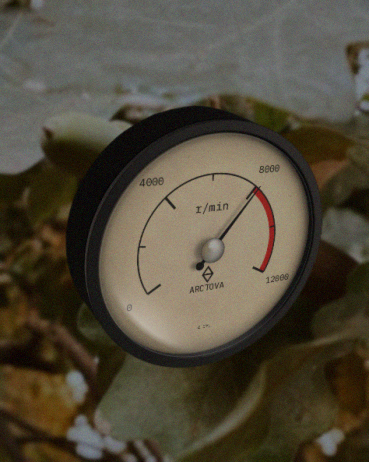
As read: 8000; rpm
